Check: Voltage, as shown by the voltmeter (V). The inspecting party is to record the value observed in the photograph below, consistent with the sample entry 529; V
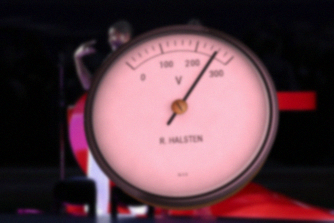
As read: 260; V
